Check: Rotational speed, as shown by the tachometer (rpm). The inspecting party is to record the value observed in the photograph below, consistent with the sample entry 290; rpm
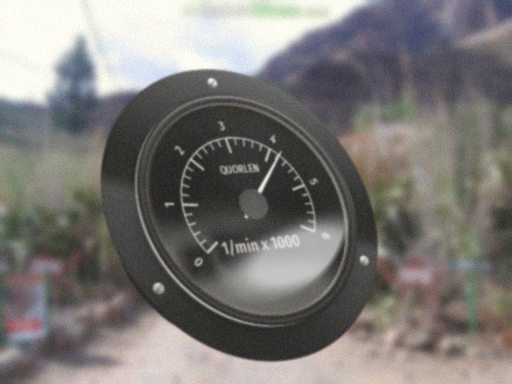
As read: 4200; rpm
